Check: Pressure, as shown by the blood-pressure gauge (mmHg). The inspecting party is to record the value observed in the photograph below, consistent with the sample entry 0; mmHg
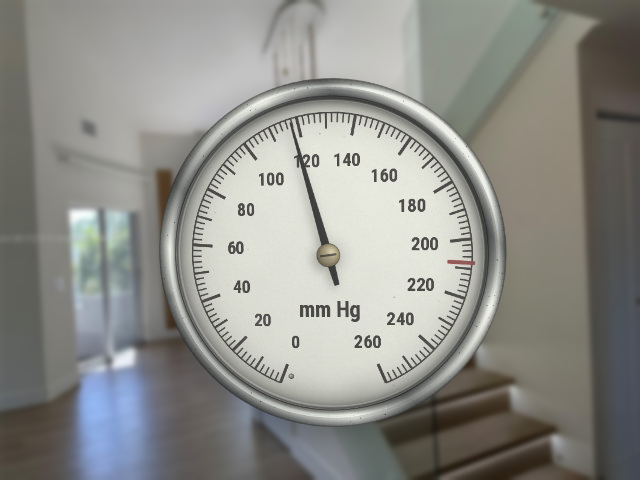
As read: 118; mmHg
